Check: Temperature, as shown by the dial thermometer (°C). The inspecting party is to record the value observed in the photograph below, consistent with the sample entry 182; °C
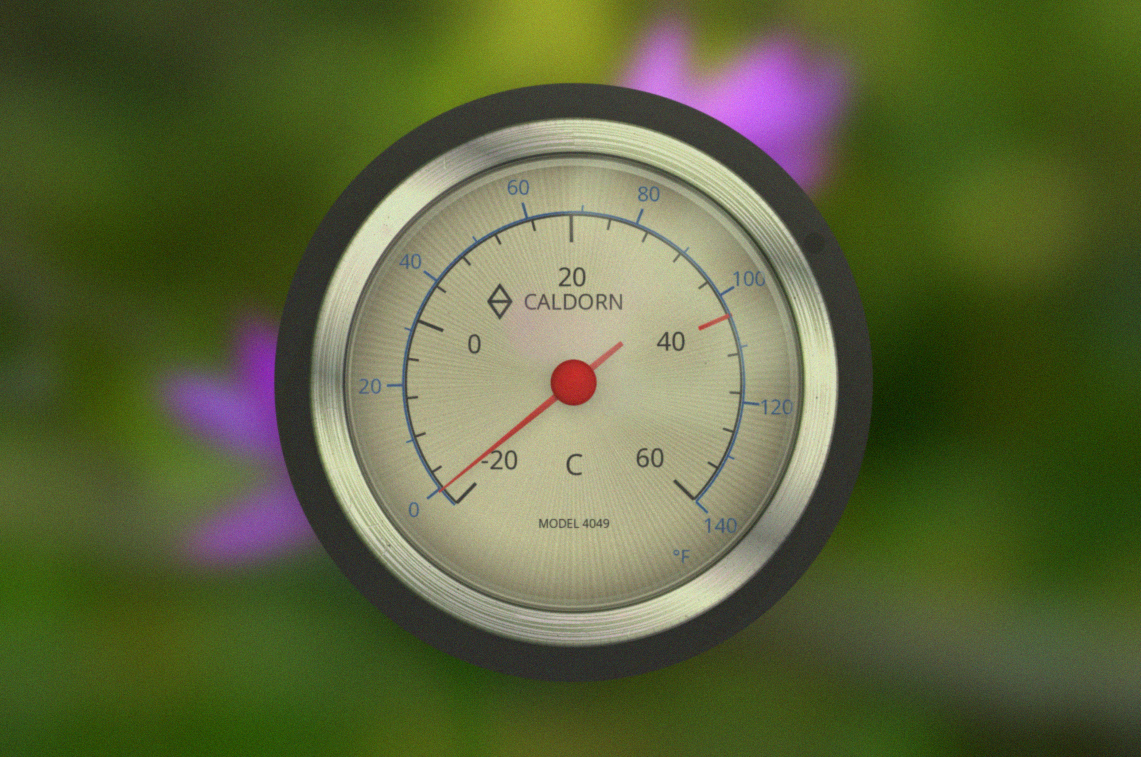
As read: -18; °C
